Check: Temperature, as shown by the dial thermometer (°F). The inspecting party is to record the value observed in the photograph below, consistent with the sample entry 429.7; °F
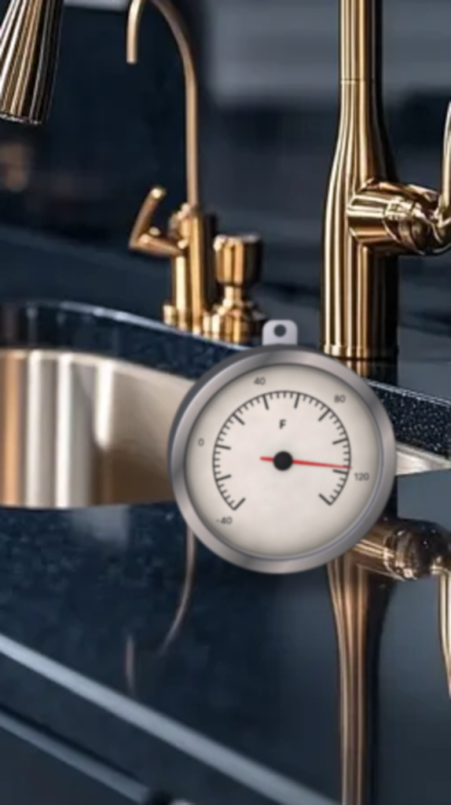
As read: 116; °F
